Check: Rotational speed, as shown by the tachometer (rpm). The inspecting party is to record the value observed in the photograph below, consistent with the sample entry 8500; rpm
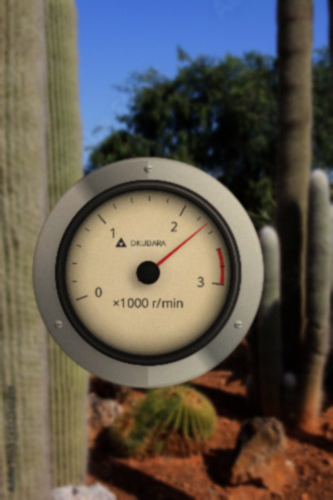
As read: 2300; rpm
